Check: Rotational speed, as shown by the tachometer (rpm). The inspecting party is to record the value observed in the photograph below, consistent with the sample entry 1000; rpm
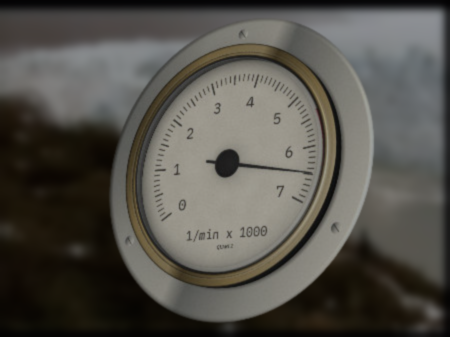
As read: 6500; rpm
